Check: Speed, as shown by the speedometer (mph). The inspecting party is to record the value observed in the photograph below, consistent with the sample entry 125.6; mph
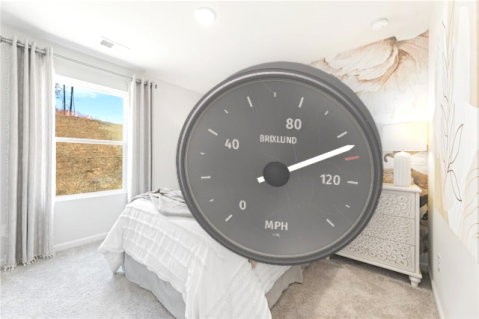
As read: 105; mph
